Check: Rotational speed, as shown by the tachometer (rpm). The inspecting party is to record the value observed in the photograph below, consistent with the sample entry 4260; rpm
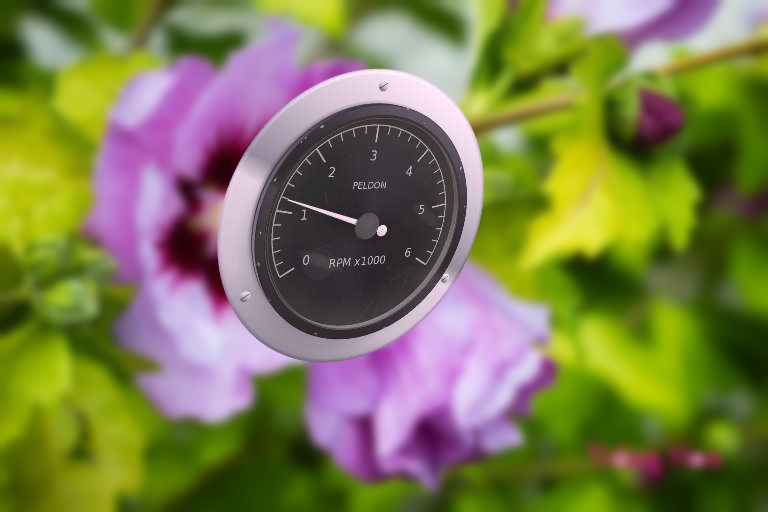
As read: 1200; rpm
